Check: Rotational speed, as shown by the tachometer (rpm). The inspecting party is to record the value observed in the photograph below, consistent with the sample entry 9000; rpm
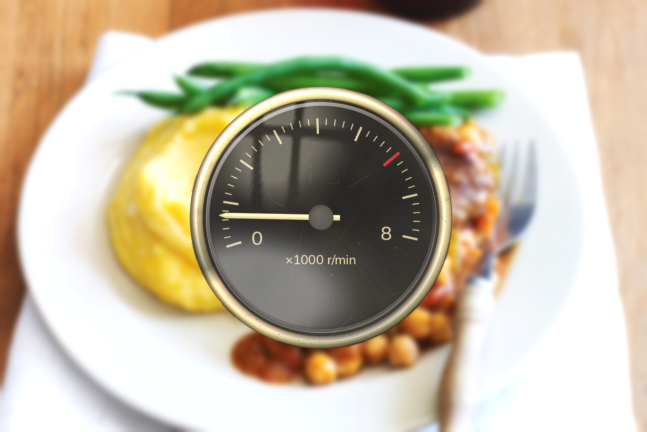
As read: 700; rpm
